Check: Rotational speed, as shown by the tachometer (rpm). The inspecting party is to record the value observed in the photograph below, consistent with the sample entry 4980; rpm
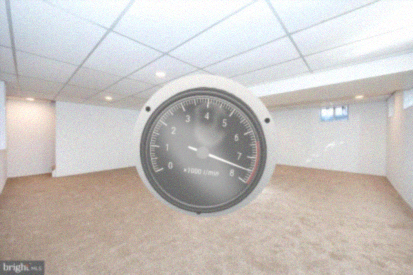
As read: 7500; rpm
